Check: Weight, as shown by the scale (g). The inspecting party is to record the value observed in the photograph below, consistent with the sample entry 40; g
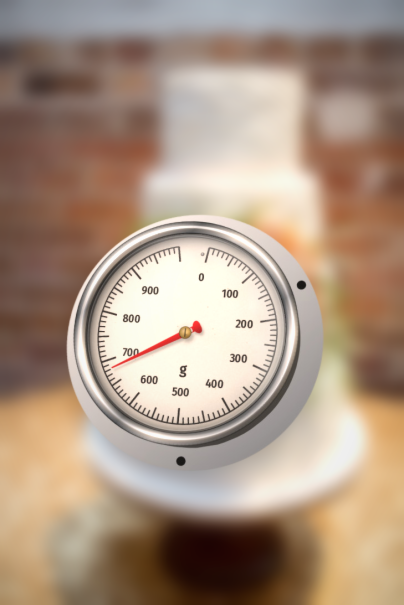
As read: 680; g
